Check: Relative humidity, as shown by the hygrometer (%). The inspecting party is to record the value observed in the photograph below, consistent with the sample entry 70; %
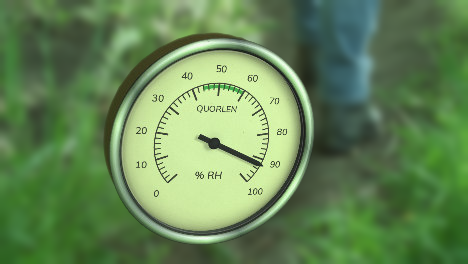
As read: 92; %
